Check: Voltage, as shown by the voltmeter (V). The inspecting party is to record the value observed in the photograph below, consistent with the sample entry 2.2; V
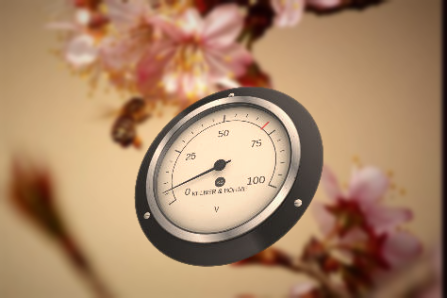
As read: 5; V
